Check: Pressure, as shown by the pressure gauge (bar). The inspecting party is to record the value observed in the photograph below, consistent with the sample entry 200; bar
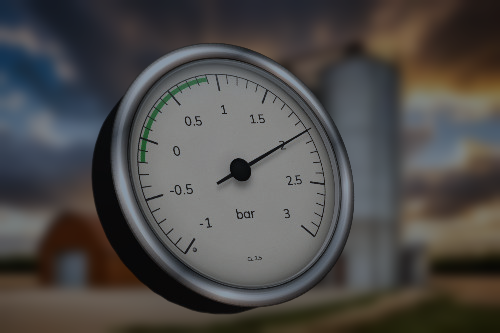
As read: 2; bar
